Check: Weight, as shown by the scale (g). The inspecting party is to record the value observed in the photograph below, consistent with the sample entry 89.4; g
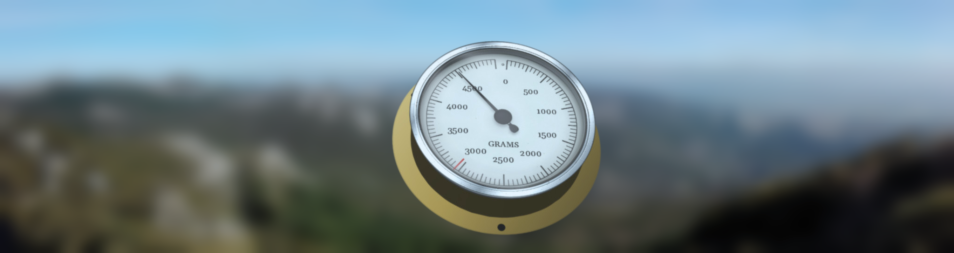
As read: 4500; g
